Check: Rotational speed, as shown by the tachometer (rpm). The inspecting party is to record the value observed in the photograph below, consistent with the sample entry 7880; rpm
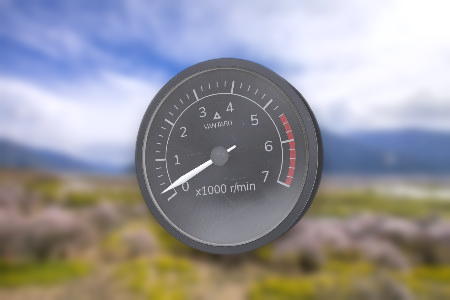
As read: 200; rpm
